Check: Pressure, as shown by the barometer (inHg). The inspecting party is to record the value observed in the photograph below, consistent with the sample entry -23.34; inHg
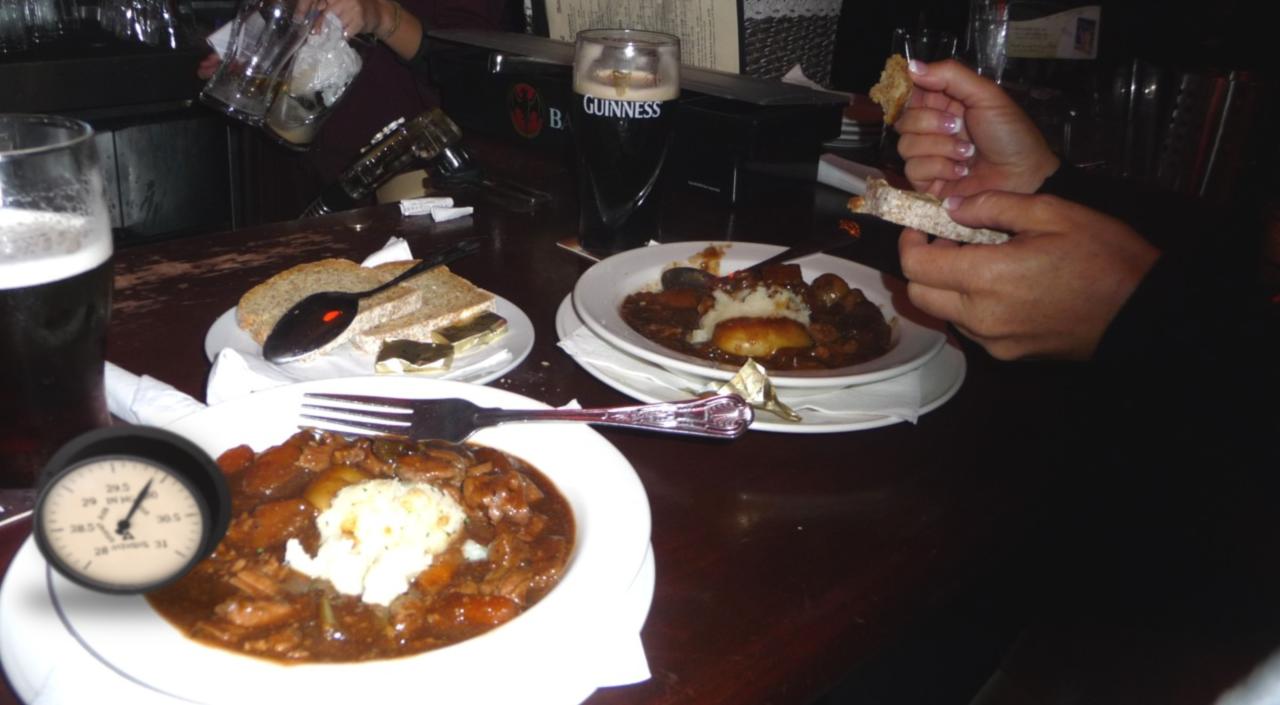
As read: 29.9; inHg
